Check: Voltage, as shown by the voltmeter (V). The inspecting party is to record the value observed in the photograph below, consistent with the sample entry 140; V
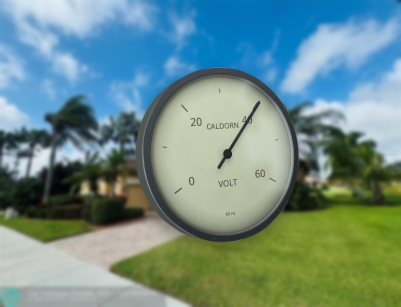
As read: 40; V
